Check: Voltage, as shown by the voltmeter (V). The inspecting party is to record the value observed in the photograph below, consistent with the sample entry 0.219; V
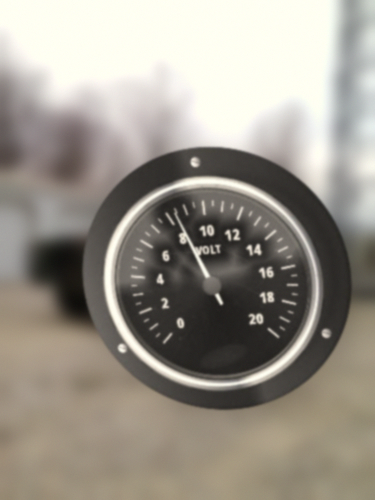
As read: 8.5; V
